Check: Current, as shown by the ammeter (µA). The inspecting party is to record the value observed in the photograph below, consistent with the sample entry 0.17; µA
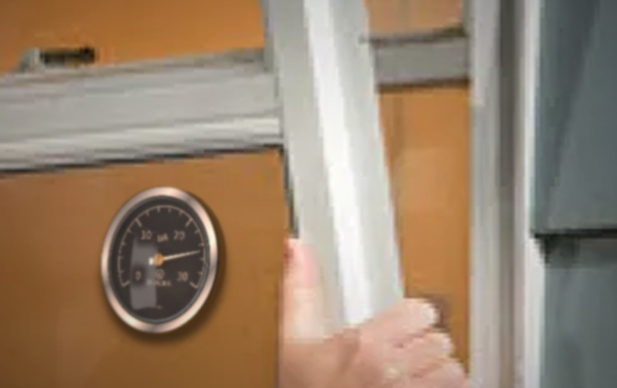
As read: 25; µA
